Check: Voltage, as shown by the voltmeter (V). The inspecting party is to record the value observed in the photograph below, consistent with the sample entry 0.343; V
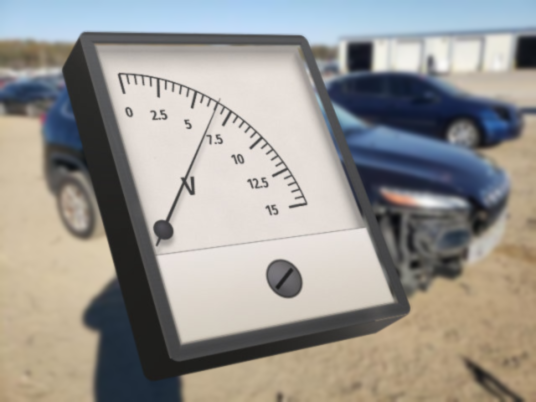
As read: 6.5; V
